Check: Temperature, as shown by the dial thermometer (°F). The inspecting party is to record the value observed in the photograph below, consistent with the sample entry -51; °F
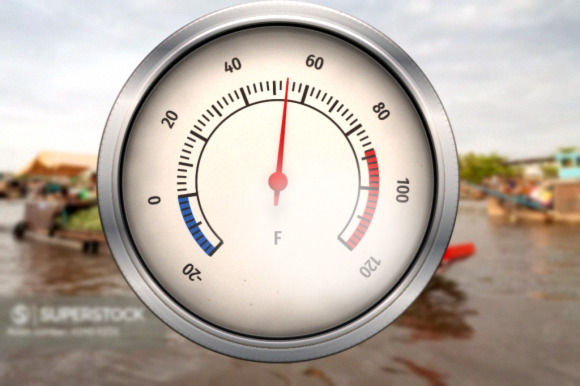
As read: 54; °F
